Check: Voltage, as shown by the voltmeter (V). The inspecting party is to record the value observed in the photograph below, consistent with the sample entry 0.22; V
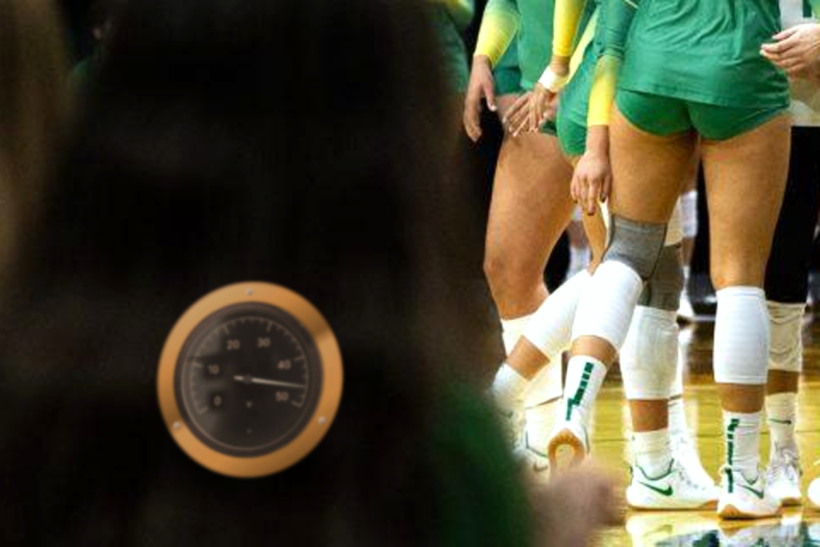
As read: 46; V
